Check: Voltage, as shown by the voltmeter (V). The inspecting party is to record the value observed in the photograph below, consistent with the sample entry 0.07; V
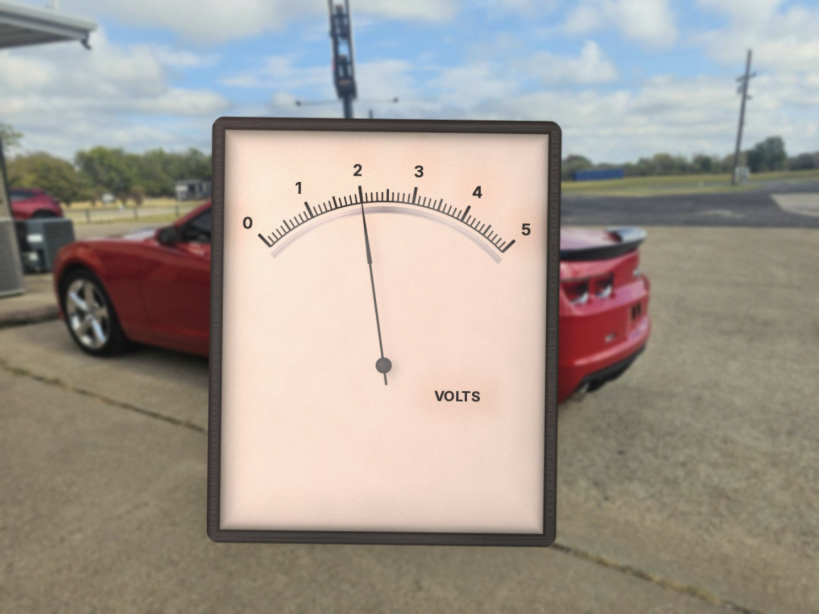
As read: 2; V
